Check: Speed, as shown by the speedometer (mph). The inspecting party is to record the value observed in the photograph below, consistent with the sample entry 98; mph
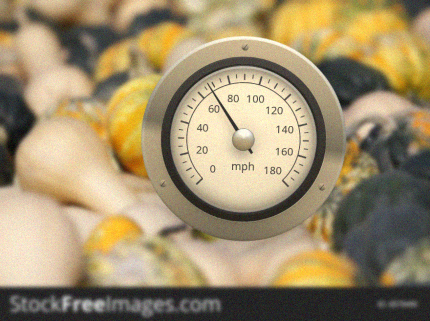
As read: 67.5; mph
